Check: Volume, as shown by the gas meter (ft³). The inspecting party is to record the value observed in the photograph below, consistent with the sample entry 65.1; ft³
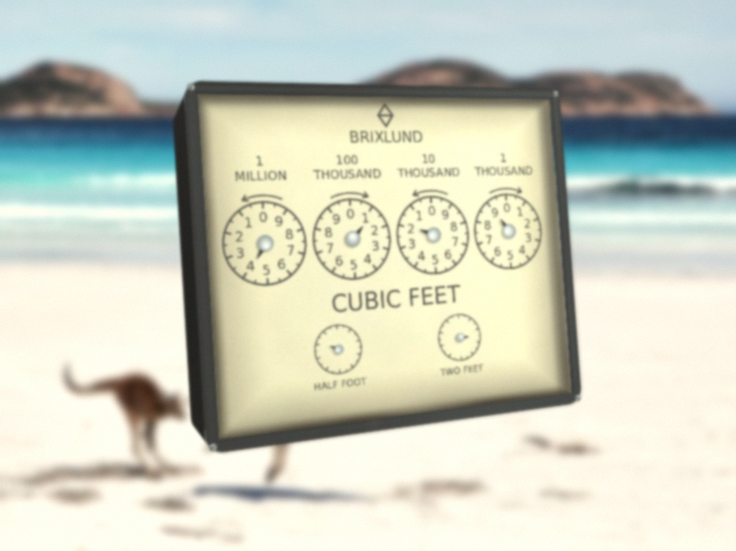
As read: 411900; ft³
